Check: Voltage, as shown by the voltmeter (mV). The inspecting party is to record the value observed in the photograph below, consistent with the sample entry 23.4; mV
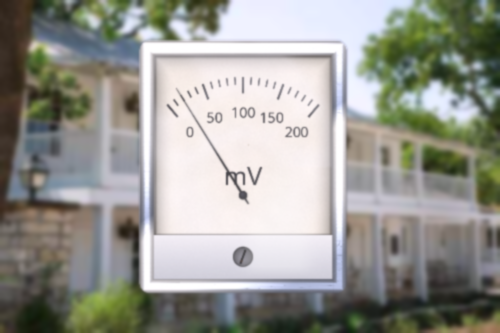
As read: 20; mV
